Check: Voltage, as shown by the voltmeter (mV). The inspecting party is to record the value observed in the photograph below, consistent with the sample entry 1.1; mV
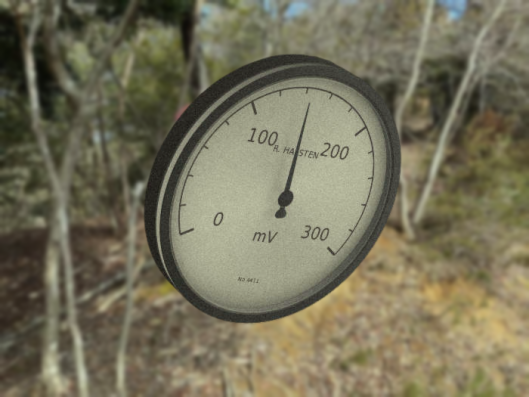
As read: 140; mV
